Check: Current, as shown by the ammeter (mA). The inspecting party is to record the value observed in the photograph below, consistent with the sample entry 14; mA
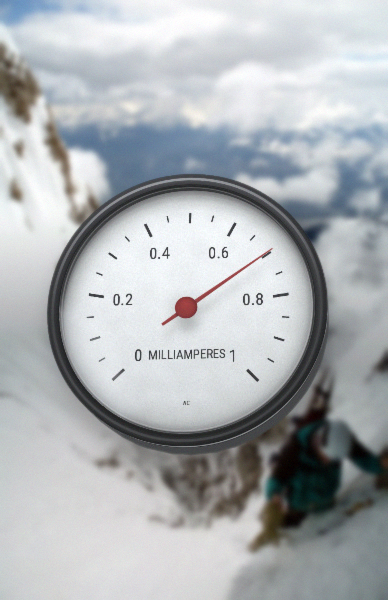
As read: 0.7; mA
